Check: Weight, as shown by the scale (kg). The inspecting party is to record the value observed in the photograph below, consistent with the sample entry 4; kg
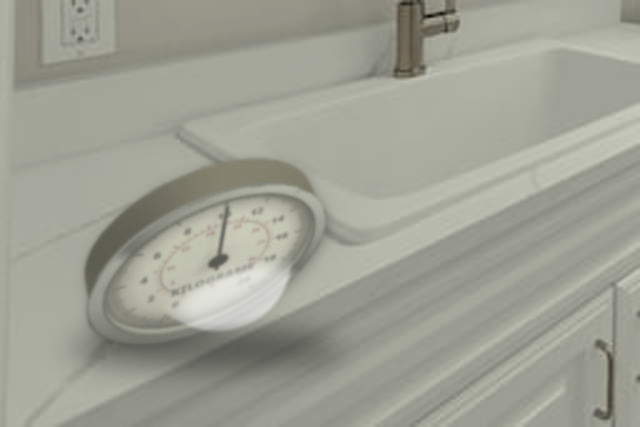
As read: 10; kg
